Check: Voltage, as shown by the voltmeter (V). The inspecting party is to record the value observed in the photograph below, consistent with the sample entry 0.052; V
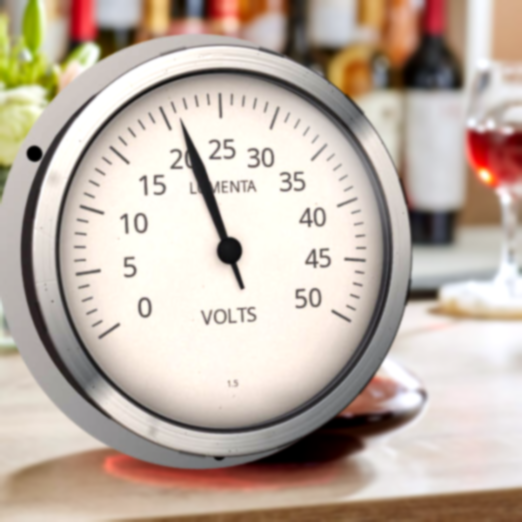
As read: 21; V
